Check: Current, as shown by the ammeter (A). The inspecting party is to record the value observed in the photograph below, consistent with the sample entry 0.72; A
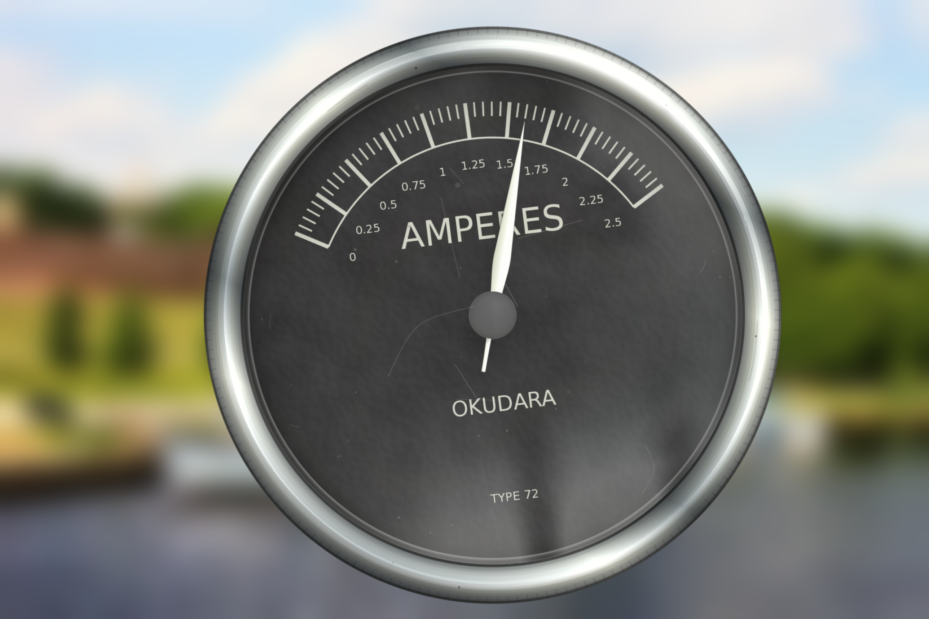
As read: 1.6; A
